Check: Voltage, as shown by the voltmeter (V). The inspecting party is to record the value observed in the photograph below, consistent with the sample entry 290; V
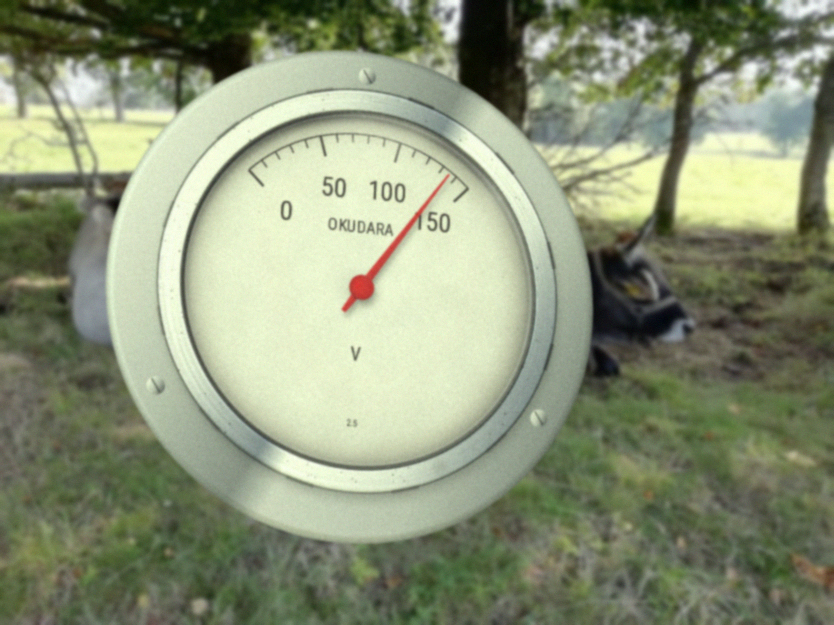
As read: 135; V
